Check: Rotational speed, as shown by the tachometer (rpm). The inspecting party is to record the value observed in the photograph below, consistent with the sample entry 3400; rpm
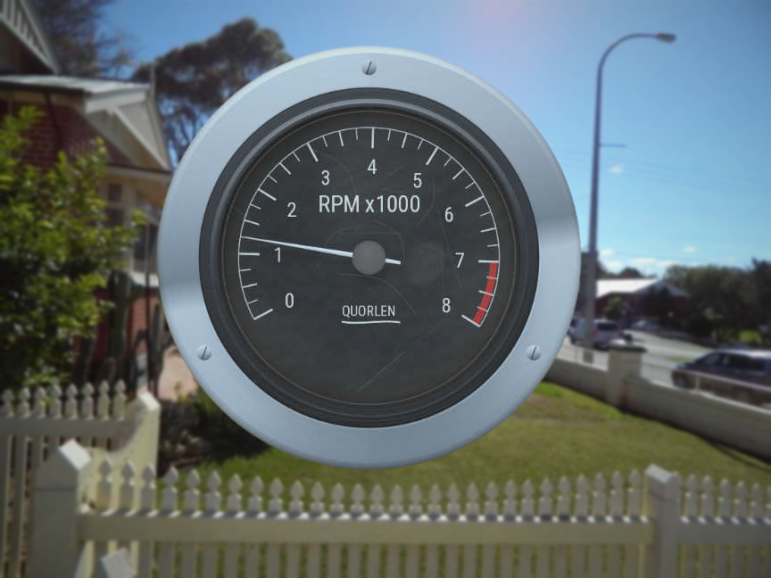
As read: 1250; rpm
